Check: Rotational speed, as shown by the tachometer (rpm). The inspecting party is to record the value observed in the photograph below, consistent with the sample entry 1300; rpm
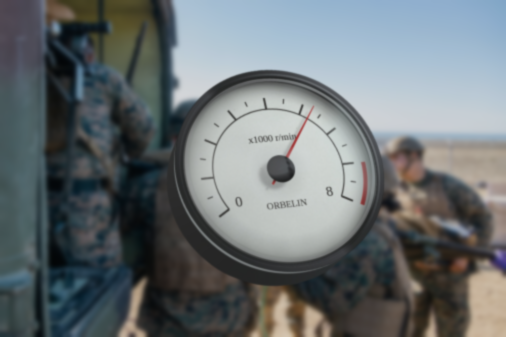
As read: 5250; rpm
